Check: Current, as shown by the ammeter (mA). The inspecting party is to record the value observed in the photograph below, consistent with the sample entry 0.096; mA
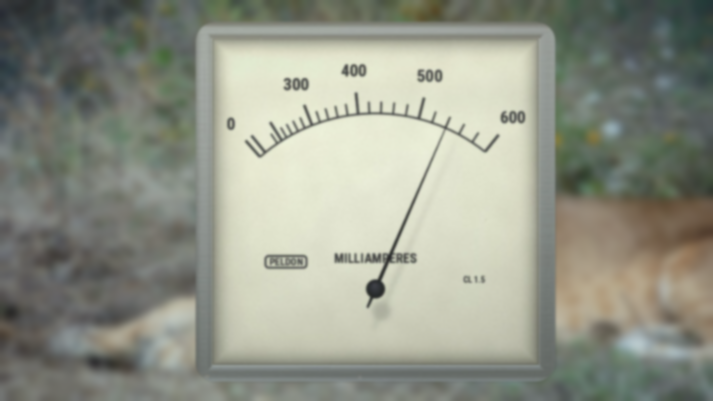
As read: 540; mA
